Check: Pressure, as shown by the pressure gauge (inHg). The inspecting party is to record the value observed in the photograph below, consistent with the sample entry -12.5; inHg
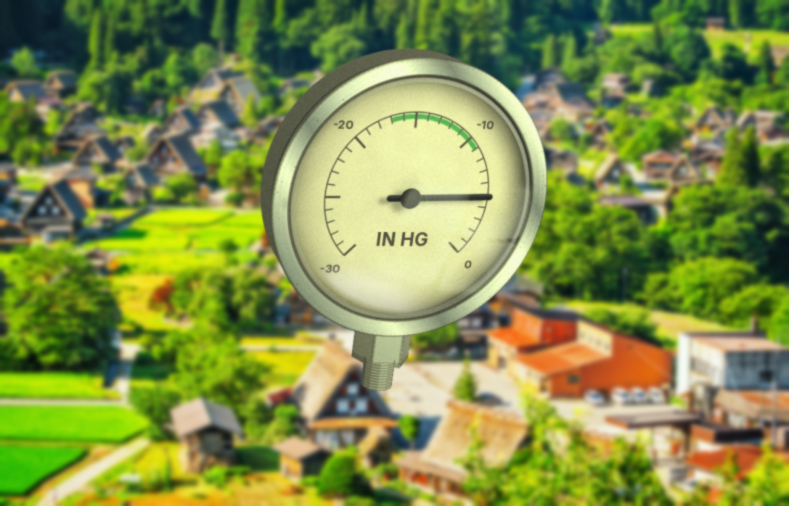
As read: -5; inHg
